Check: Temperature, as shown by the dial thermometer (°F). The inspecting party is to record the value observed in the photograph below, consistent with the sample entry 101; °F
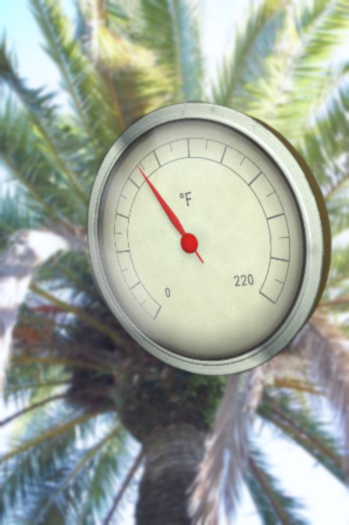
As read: 90; °F
